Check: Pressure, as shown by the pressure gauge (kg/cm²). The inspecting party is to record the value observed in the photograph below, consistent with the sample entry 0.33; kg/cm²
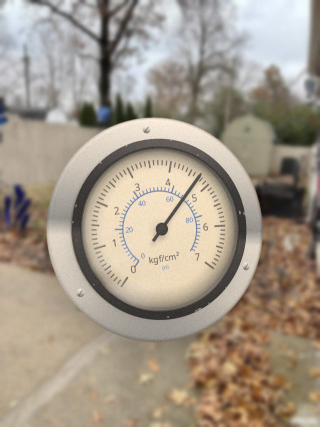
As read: 4.7; kg/cm²
